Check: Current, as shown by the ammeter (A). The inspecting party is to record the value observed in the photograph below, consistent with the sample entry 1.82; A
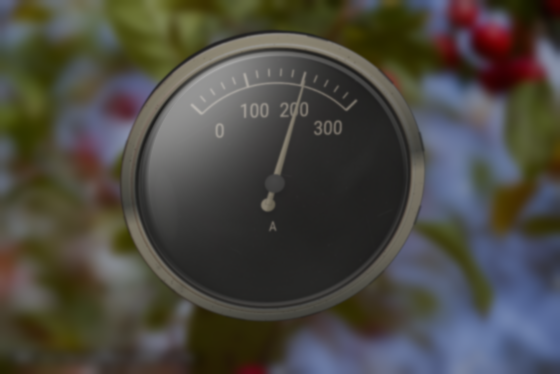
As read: 200; A
